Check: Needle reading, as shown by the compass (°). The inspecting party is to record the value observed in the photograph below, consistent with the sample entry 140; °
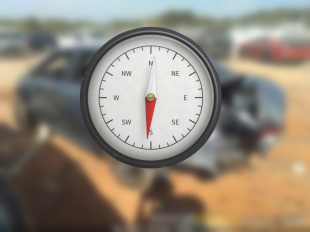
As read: 185; °
